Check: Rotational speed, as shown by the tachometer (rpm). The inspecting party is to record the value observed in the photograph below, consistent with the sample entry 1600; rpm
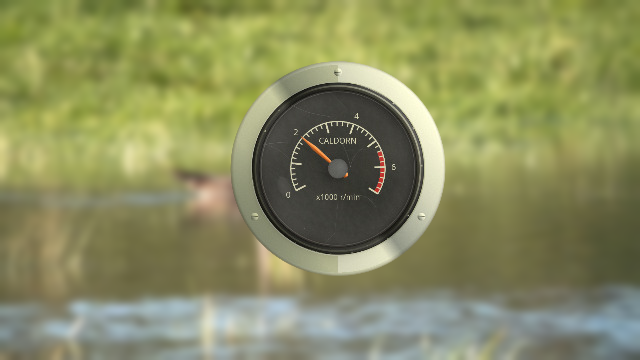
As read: 2000; rpm
